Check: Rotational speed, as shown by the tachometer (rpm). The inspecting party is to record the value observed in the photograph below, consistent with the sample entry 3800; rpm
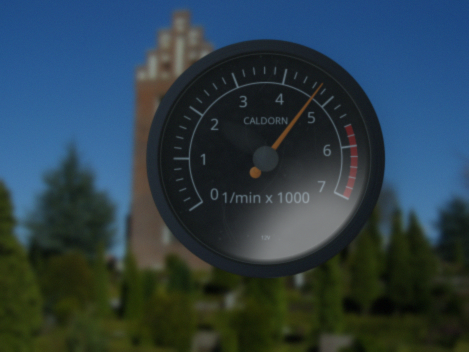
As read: 4700; rpm
